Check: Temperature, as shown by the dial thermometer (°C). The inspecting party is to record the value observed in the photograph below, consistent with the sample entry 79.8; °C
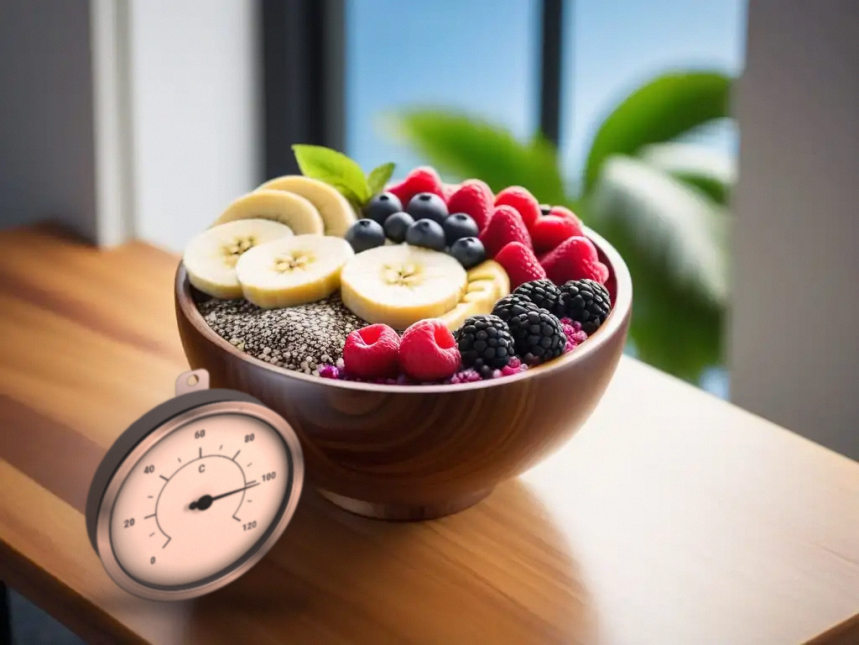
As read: 100; °C
